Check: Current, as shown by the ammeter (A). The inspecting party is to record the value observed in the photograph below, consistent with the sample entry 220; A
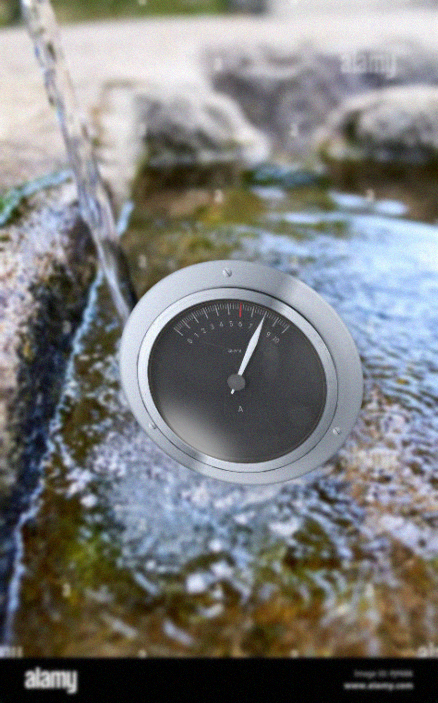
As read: 8; A
